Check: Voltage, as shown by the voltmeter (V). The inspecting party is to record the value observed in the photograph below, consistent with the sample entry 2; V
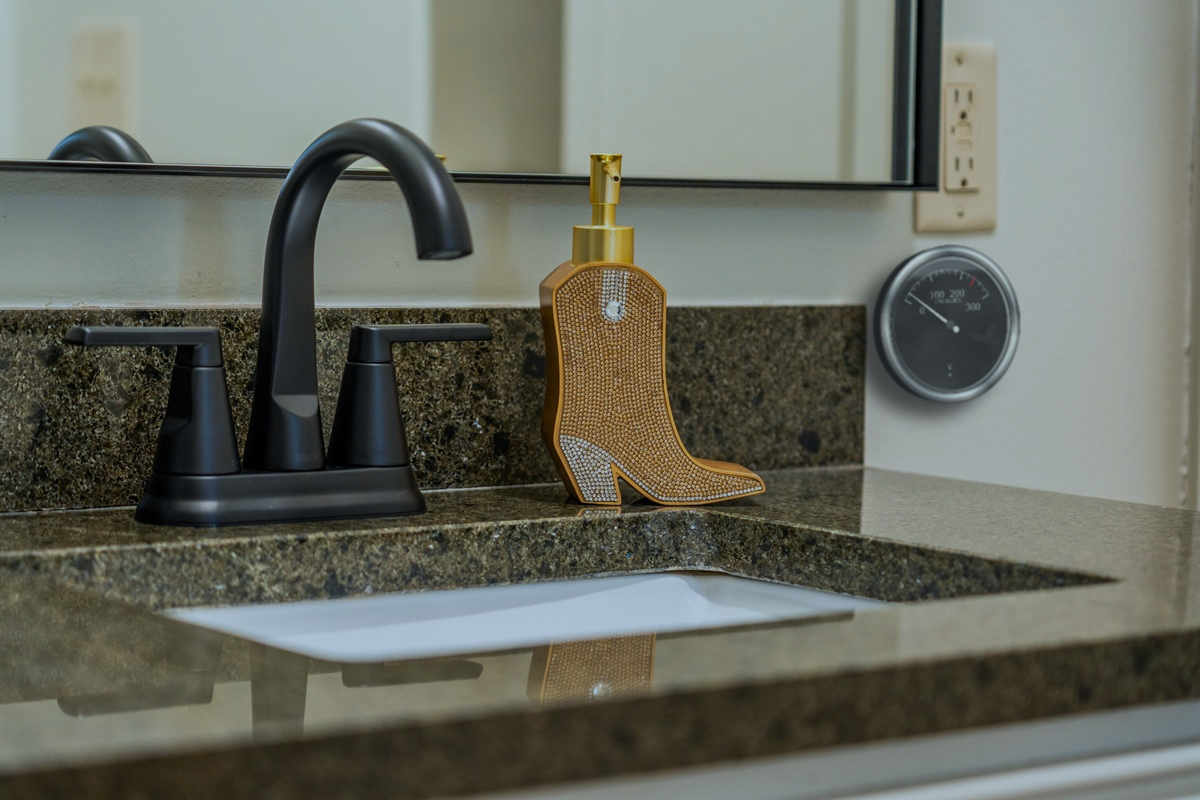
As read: 20; V
